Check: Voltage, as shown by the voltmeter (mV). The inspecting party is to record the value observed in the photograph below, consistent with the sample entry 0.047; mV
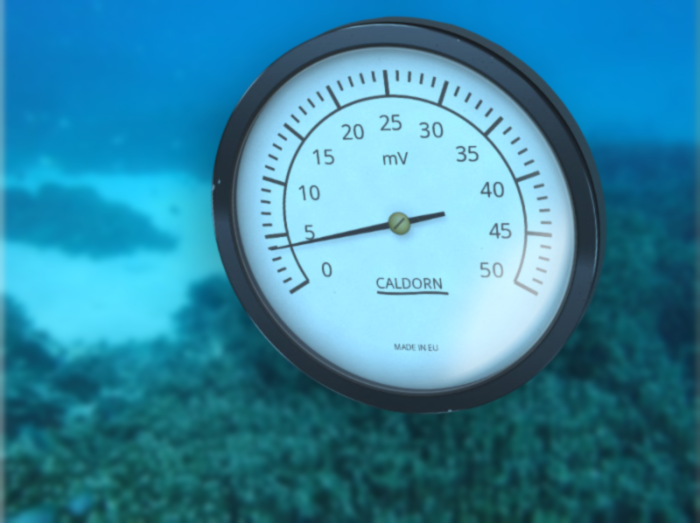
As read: 4; mV
